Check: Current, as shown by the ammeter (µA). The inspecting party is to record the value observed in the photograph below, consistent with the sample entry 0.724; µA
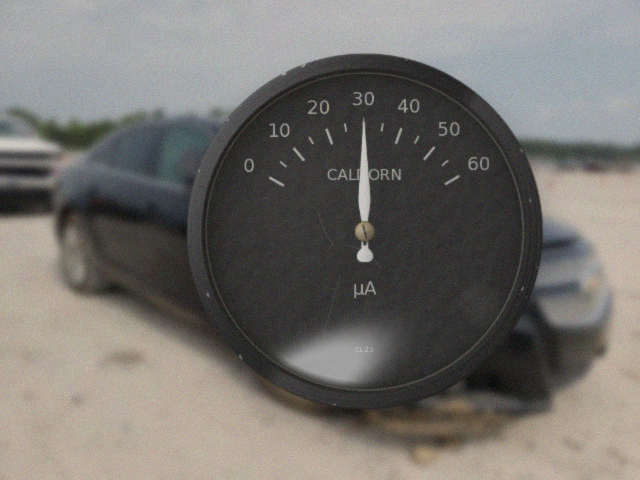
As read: 30; µA
